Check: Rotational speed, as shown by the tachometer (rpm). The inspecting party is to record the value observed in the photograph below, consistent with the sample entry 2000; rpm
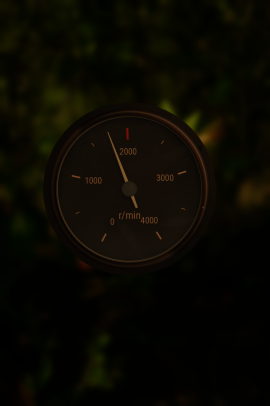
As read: 1750; rpm
